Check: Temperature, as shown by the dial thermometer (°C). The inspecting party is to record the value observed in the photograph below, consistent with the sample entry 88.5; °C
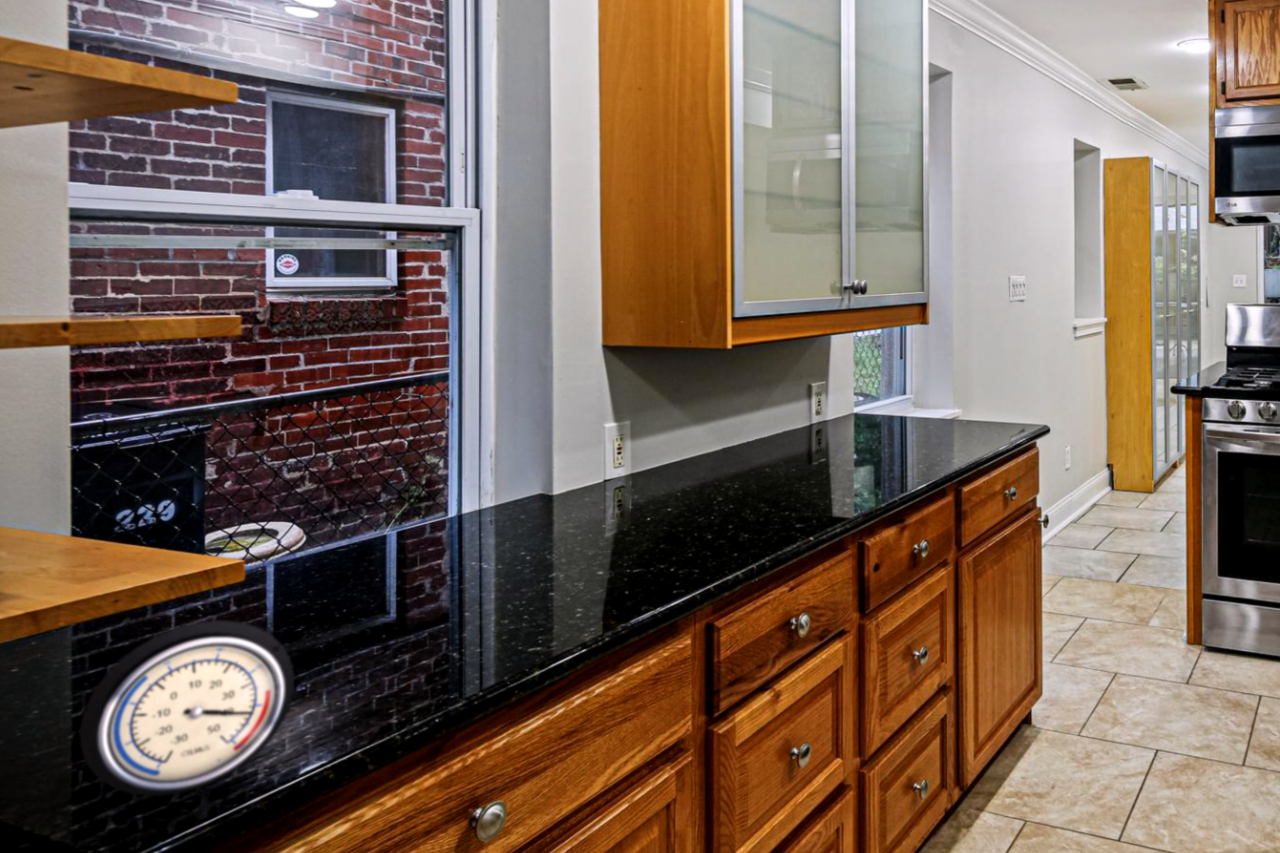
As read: 40; °C
